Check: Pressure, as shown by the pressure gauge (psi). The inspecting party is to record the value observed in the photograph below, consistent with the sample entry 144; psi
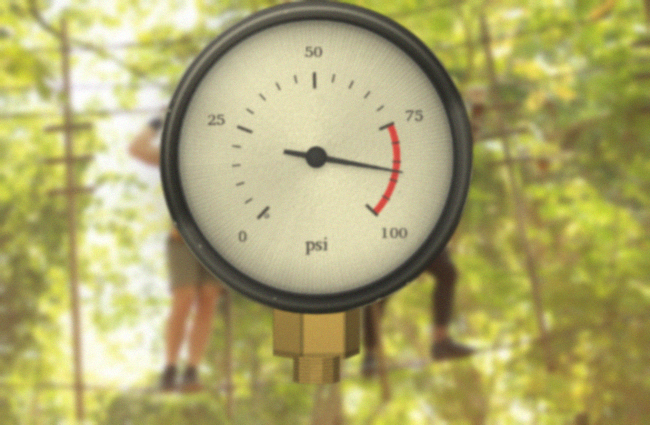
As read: 87.5; psi
